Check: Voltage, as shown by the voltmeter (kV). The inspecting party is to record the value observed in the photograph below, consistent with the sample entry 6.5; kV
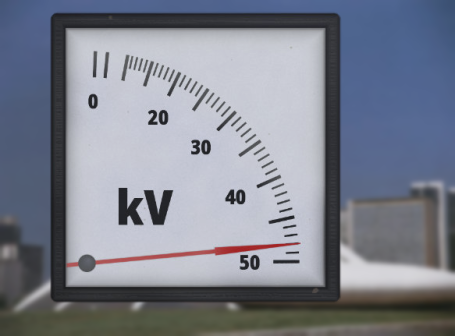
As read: 48; kV
